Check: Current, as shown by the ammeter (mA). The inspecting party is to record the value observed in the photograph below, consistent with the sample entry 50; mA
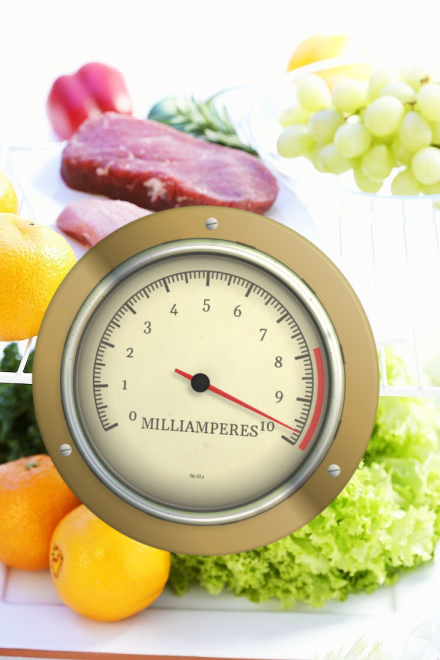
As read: 9.7; mA
